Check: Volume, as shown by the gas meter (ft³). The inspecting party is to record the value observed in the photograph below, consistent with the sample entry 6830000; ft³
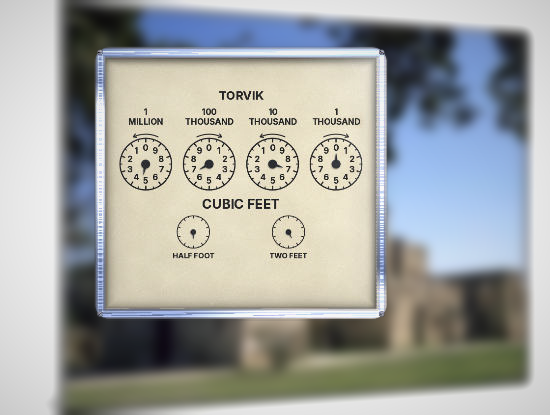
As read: 467000; ft³
